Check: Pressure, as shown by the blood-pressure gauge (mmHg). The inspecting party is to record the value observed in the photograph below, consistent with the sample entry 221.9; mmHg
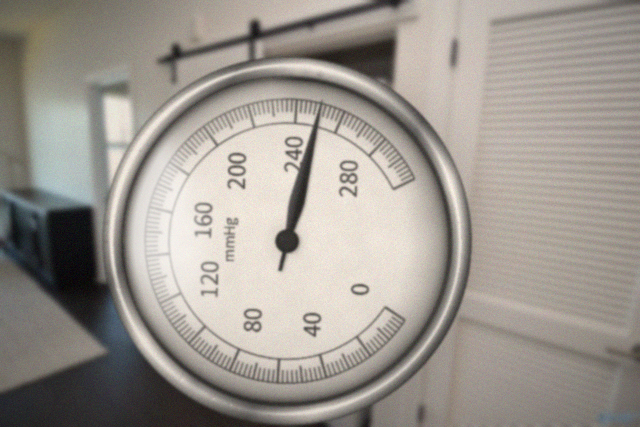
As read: 250; mmHg
